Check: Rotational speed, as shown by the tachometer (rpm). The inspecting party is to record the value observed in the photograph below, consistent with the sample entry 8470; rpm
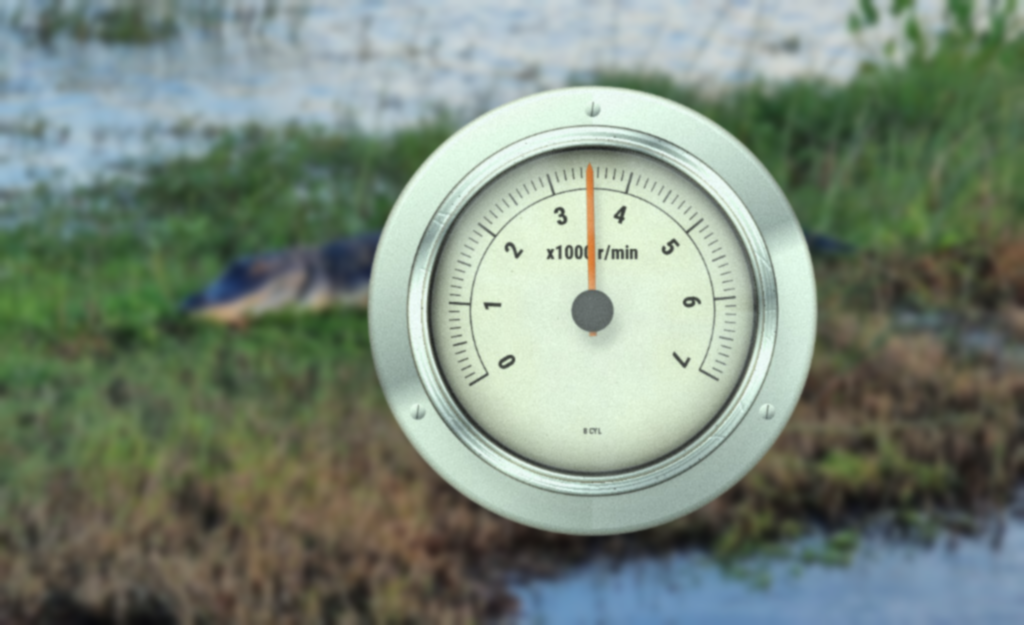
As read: 3500; rpm
